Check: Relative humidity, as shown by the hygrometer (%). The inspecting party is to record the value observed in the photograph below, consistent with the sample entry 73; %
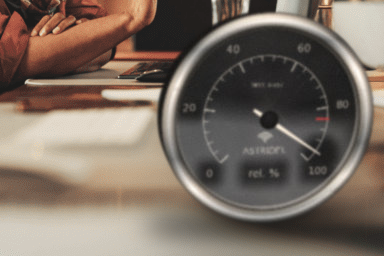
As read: 96; %
